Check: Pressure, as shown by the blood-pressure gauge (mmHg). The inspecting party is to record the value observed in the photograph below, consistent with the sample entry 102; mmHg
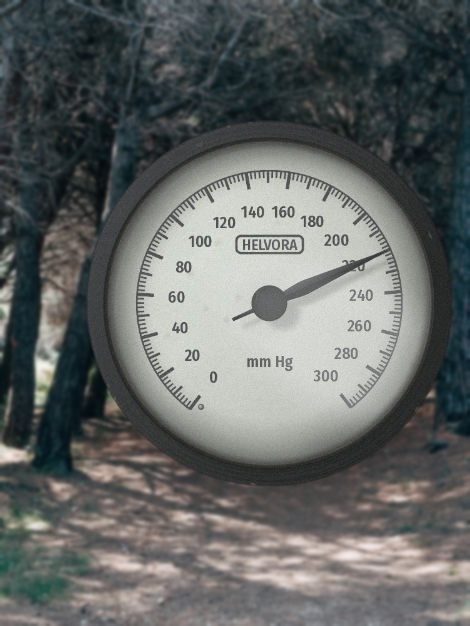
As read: 220; mmHg
